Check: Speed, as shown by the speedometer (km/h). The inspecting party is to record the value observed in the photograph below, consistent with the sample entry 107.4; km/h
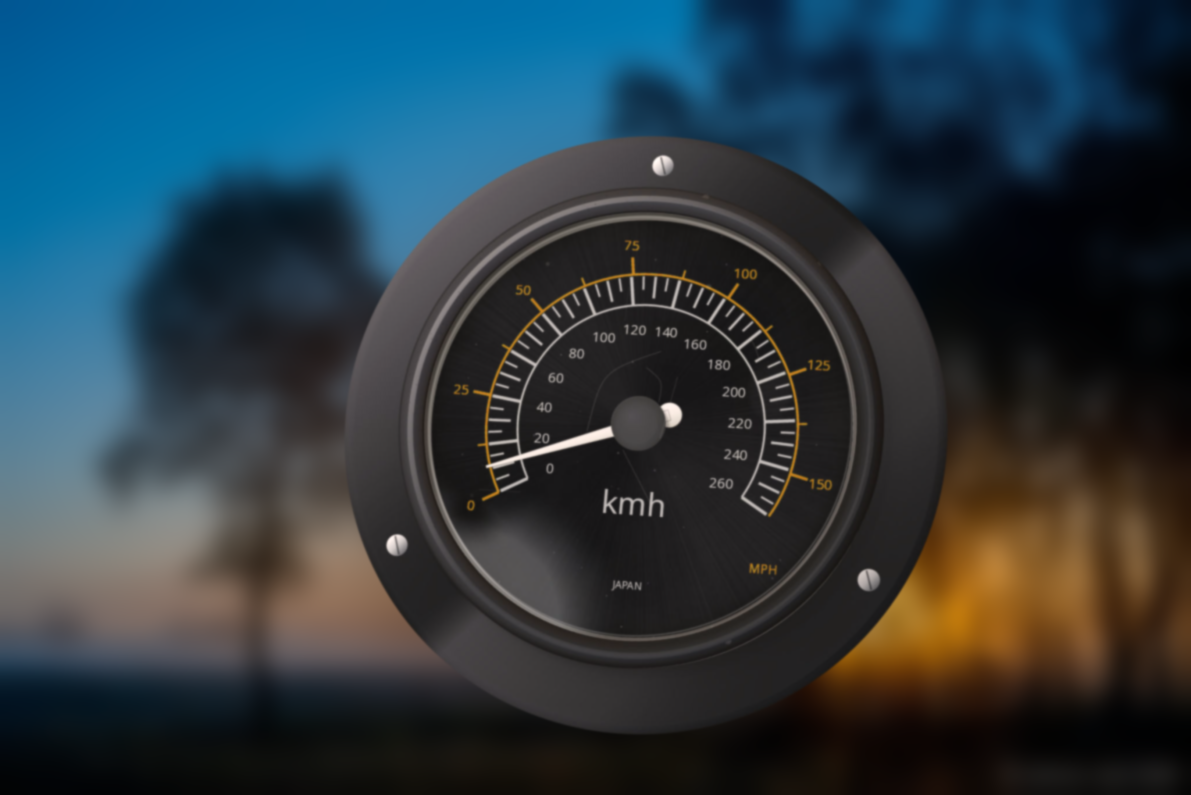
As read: 10; km/h
